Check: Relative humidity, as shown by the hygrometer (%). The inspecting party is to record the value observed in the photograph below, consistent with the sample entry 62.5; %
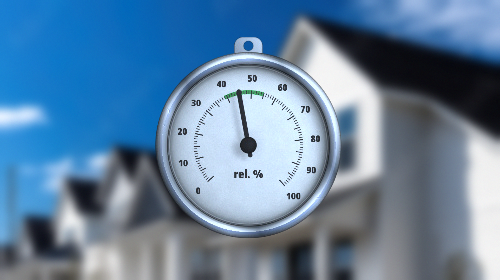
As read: 45; %
